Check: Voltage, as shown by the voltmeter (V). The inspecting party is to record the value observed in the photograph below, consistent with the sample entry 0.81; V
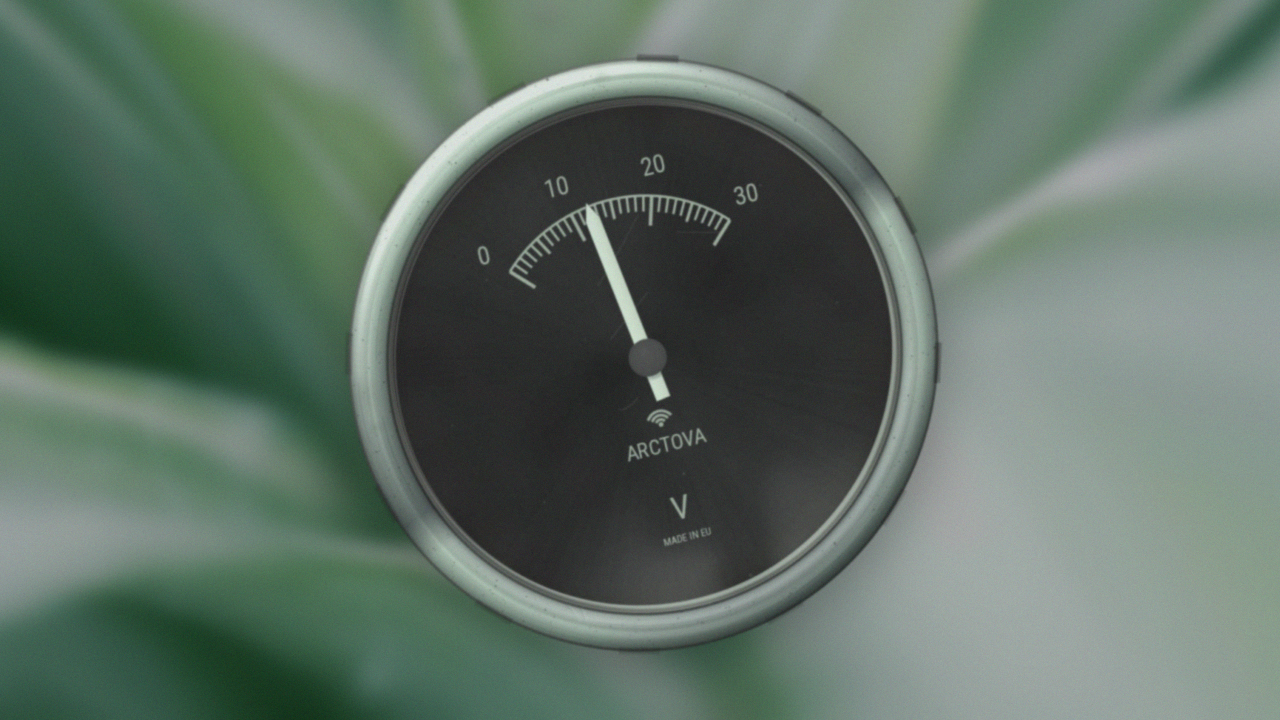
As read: 12; V
